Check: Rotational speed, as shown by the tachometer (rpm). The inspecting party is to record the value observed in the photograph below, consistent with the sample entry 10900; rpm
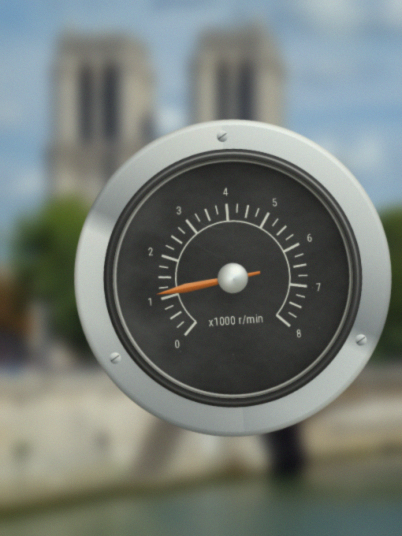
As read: 1125; rpm
